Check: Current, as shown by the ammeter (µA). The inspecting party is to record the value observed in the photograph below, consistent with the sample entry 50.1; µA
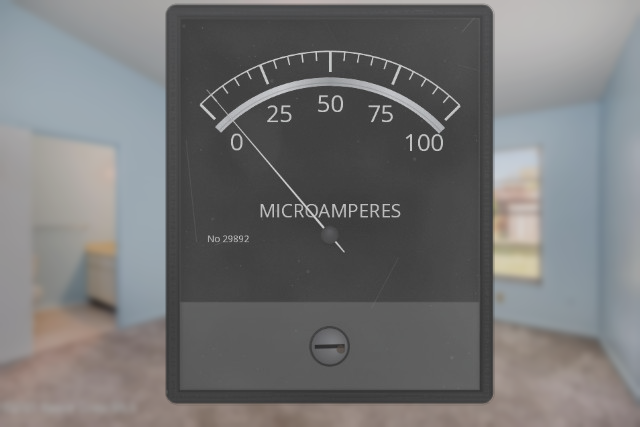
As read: 5; µA
